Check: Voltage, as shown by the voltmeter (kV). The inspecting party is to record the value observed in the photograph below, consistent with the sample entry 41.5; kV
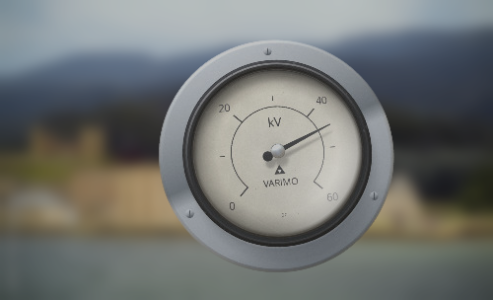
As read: 45; kV
